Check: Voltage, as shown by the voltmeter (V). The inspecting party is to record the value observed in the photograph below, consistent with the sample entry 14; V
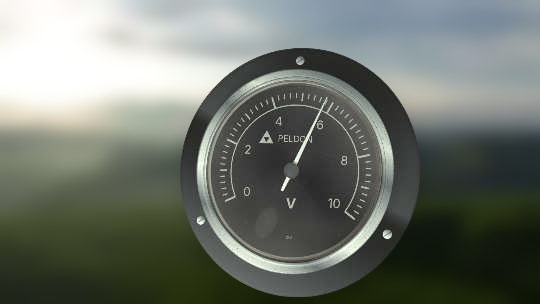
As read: 5.8; V
